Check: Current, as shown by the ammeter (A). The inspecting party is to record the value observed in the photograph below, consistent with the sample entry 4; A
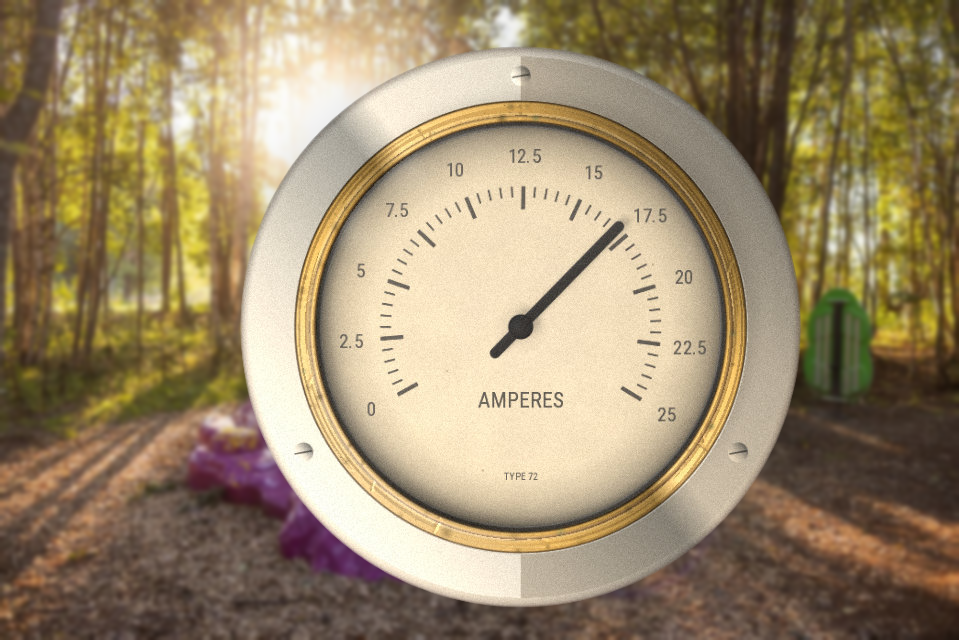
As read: 17; A
